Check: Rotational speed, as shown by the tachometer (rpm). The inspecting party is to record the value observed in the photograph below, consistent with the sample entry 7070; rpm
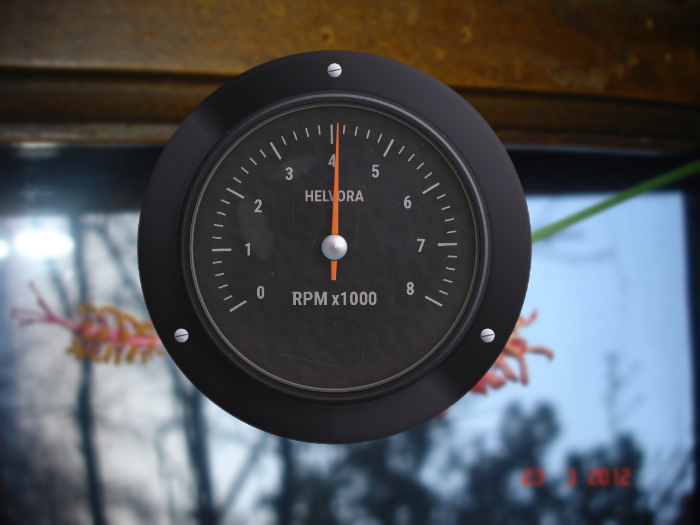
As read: 4100; rpm
